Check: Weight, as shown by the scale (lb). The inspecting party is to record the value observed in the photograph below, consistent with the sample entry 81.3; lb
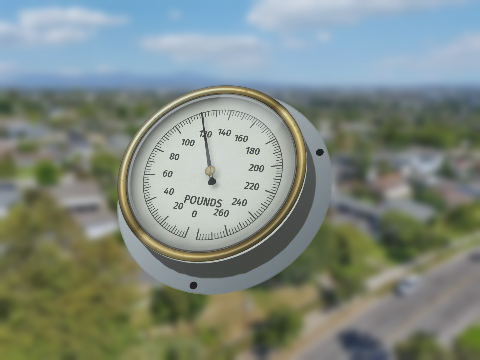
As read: 120; lb
